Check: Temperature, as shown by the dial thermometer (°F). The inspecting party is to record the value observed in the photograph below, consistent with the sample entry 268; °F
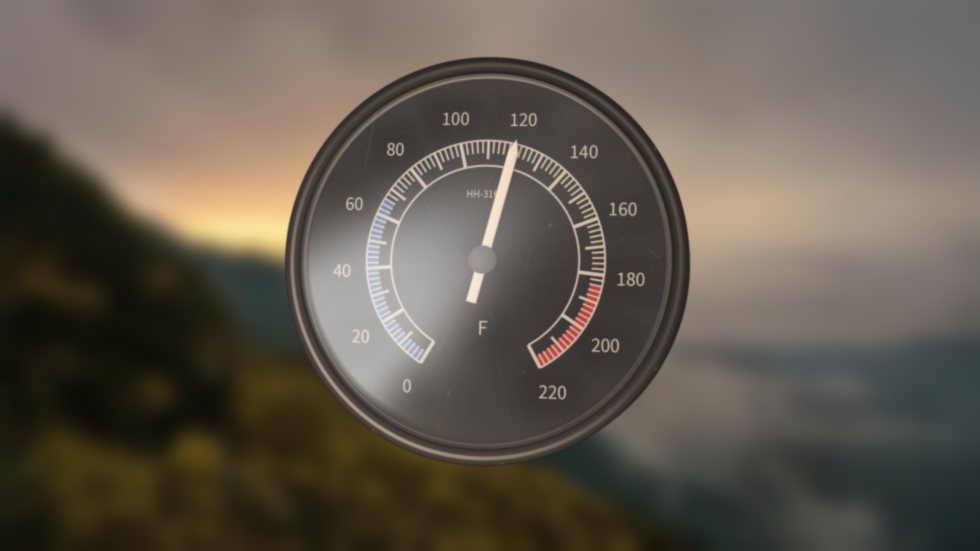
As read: 120; °F
